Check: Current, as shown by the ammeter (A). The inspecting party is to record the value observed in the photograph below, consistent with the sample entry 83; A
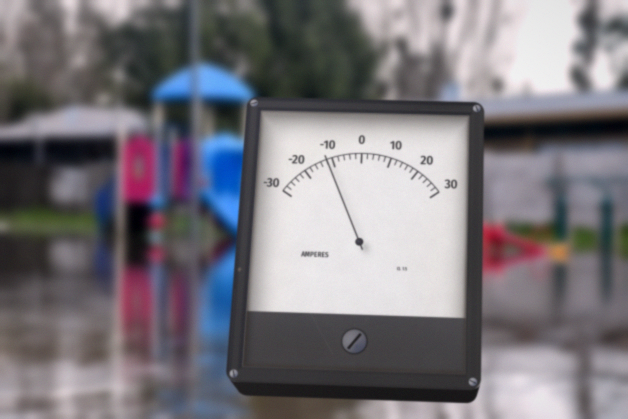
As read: -12; A
